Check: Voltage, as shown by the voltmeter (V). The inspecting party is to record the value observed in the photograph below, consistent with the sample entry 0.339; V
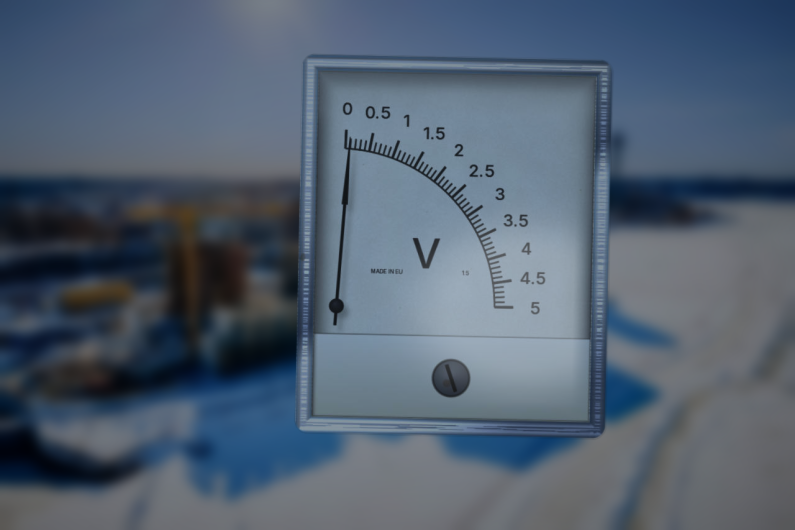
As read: 0.1; V
